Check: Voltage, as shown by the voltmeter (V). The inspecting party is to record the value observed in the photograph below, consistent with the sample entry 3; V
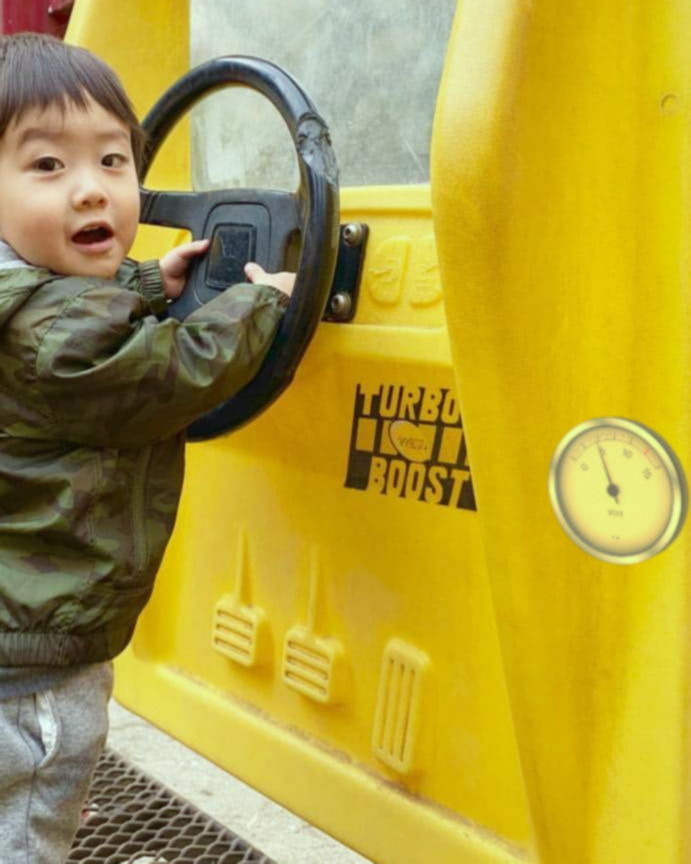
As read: 5; V
